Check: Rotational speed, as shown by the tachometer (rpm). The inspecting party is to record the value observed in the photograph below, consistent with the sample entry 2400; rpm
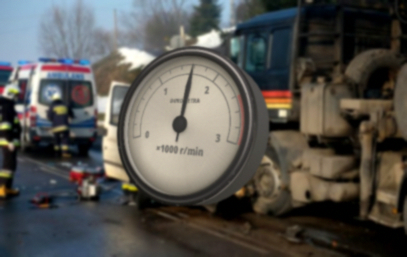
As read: 1600; rpm
